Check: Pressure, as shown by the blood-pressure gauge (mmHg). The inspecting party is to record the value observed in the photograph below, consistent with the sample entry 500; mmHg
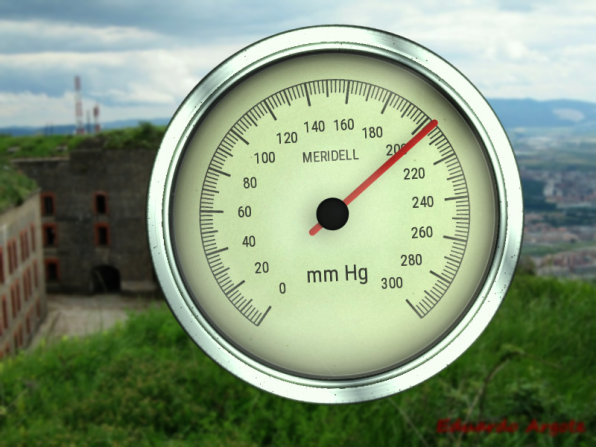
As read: 204; mmHg
